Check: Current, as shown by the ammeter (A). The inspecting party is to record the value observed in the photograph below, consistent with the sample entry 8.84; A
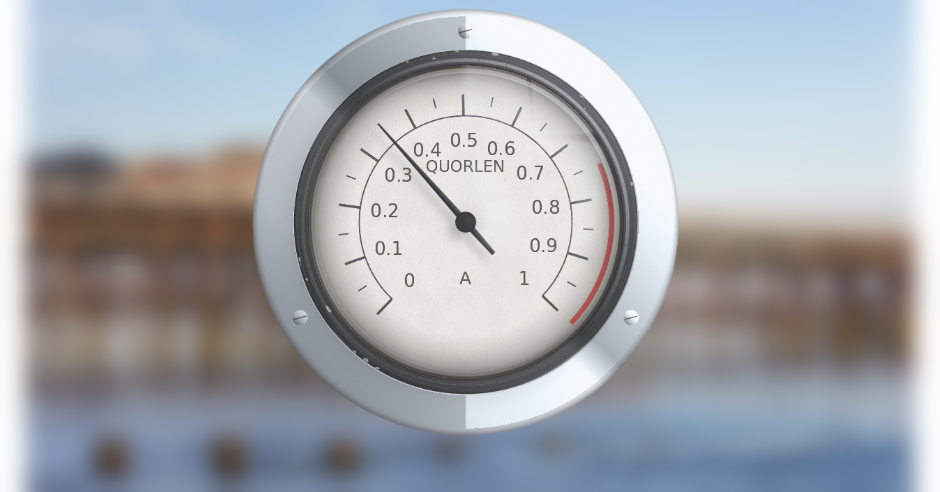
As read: 0.35; A
